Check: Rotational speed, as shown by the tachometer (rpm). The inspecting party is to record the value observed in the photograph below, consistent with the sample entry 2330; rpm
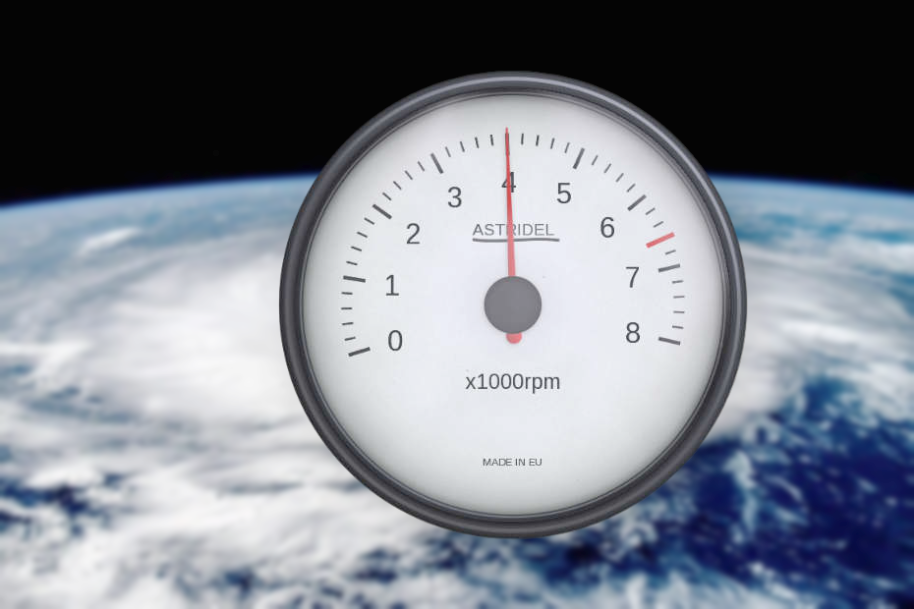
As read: 4000; rpm
